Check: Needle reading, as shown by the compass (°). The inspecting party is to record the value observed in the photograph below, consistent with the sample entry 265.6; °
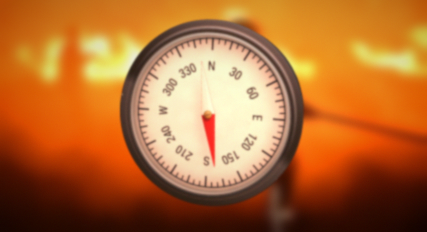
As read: 170; °
